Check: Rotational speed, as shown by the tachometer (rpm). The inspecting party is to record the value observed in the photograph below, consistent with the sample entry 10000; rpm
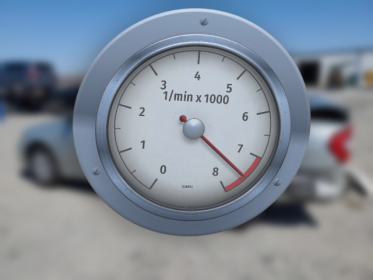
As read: 7500; rpm
